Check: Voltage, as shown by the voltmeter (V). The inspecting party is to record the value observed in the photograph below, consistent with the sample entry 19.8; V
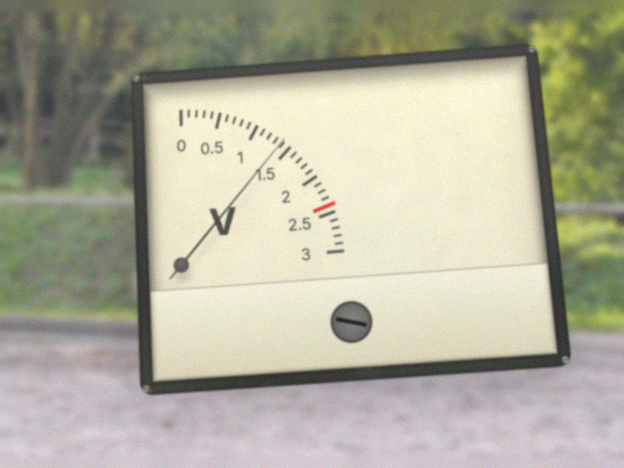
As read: 1.4; V
